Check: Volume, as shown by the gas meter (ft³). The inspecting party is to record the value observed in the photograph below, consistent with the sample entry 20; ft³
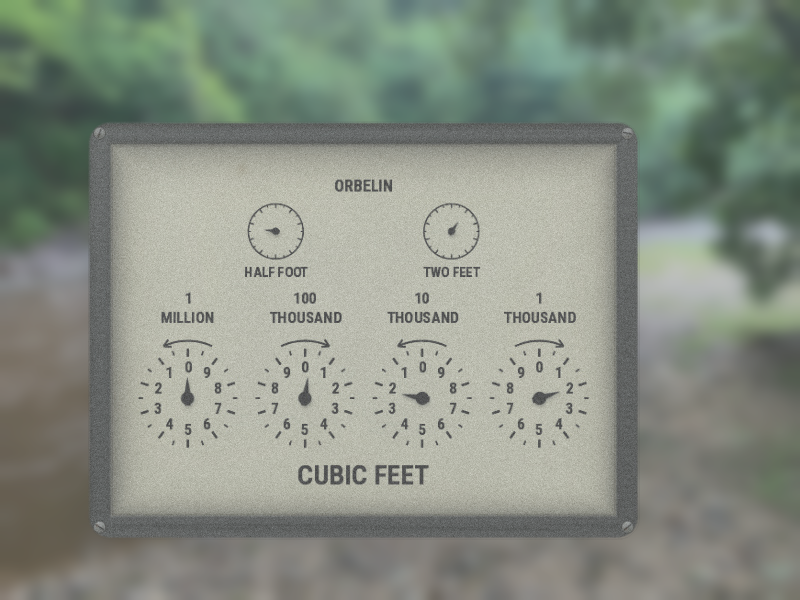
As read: 2200; ft³
